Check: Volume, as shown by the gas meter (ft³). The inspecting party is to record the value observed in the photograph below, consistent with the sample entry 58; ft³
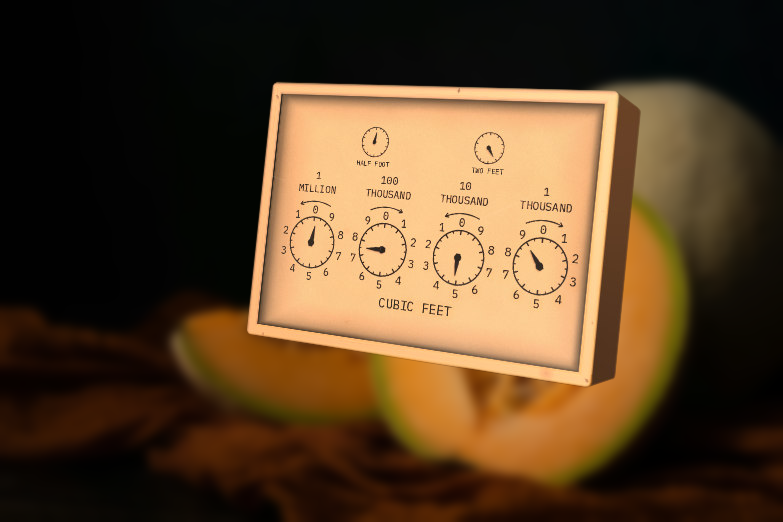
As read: 974900; ft³
